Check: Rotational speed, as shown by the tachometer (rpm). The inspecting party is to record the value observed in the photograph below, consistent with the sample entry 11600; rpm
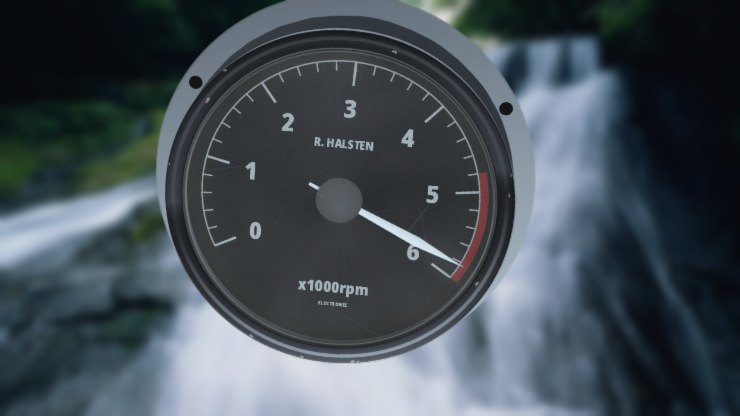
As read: 5800; rpm
